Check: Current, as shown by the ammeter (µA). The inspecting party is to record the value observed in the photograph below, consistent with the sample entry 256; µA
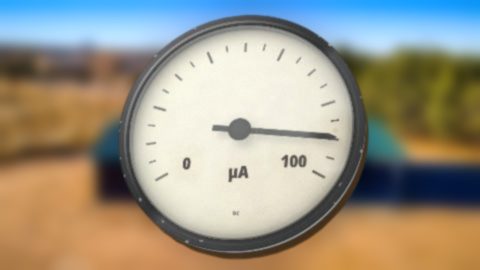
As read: 90; µA
